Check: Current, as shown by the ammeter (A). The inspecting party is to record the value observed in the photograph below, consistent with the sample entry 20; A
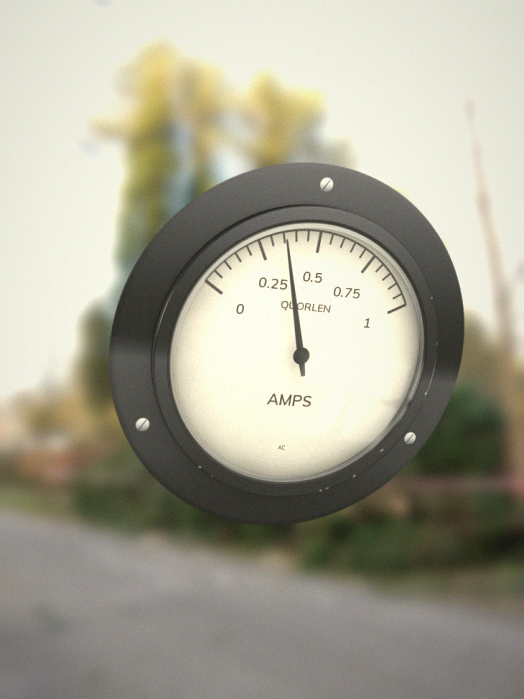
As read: 0.35; A
